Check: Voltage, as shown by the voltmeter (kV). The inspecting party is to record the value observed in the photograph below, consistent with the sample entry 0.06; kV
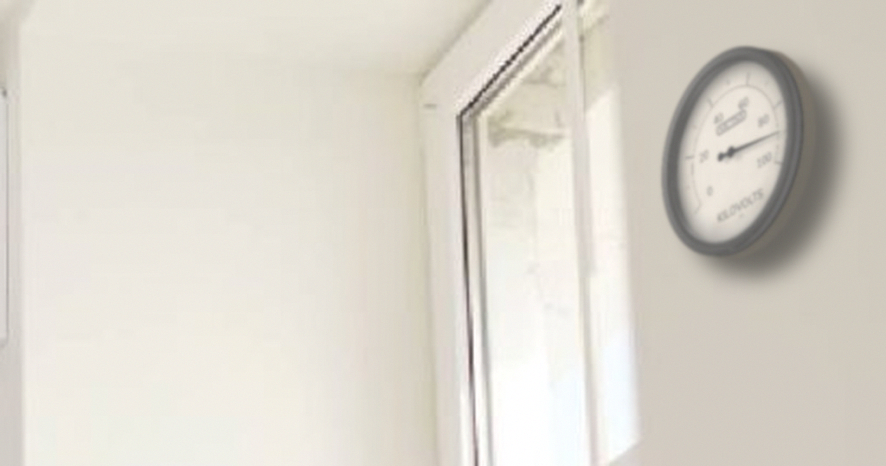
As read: 90; kV
